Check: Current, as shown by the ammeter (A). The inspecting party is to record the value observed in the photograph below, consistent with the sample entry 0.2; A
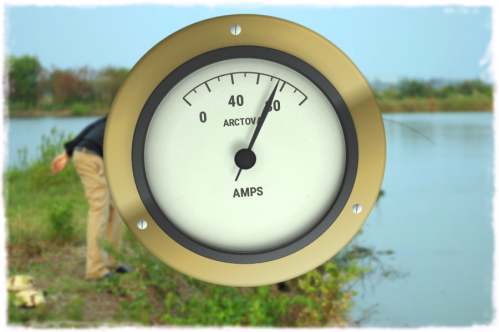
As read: 75; A
